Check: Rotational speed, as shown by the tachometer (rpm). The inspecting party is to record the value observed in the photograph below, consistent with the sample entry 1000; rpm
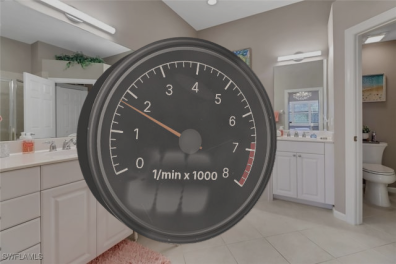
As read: 1700; rpm
